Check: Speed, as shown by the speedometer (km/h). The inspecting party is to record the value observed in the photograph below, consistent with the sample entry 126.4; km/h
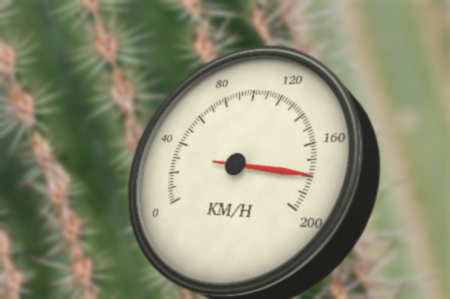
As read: 180; km/h
